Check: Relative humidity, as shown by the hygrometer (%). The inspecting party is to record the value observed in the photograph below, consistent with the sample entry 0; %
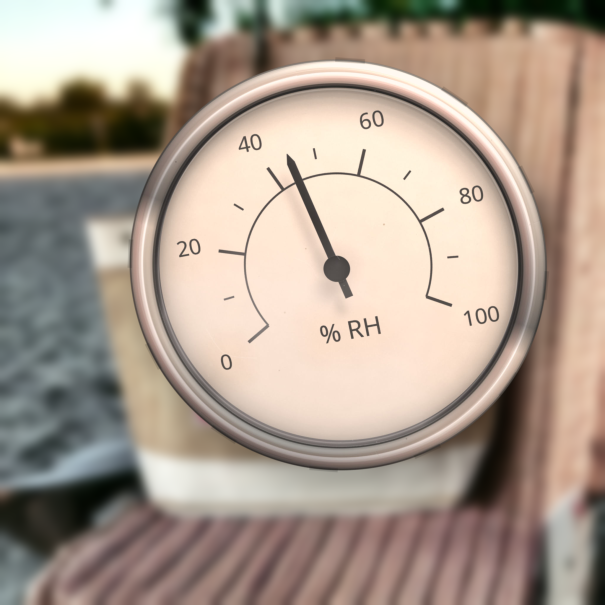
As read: 45; %
